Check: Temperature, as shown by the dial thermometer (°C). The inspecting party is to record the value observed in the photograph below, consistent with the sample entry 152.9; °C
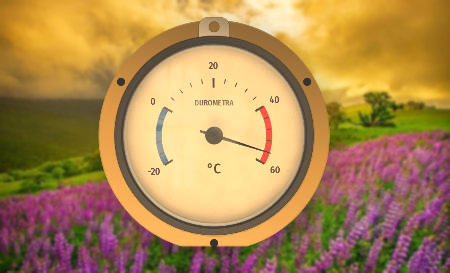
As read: 56; °C
